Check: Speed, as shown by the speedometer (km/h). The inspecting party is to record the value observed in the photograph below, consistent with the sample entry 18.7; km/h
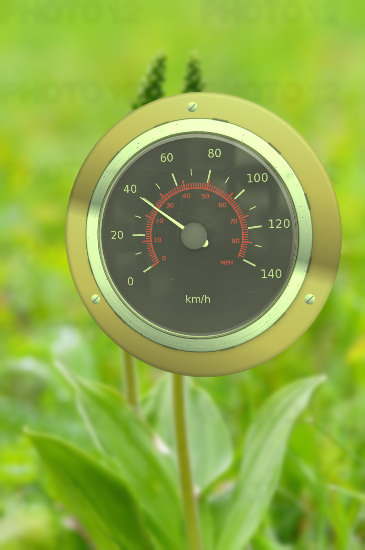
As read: 40; km/h
